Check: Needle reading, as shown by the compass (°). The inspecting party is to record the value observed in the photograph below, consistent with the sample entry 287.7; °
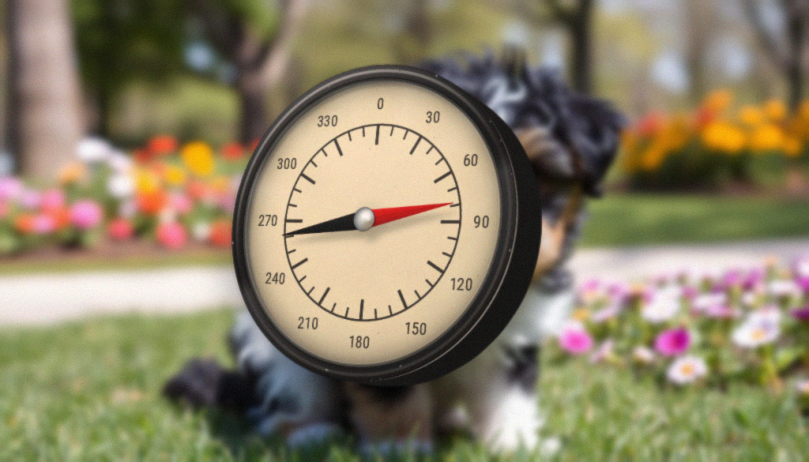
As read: 80; °
